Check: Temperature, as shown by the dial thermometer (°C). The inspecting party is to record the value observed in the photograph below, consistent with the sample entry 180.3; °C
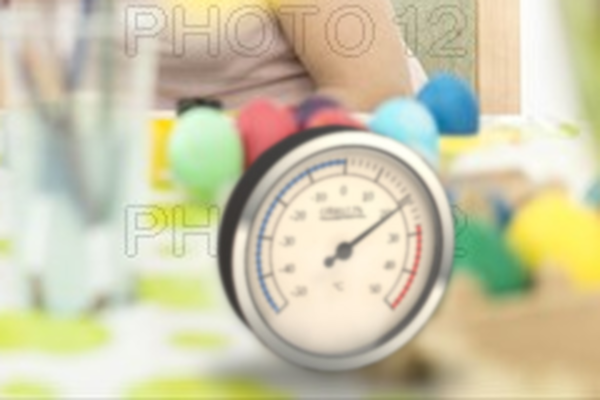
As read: 20; °C
